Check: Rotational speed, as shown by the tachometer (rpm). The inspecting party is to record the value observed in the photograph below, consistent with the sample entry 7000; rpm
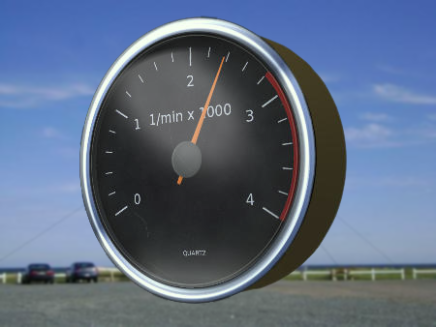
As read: 2400; rpm
